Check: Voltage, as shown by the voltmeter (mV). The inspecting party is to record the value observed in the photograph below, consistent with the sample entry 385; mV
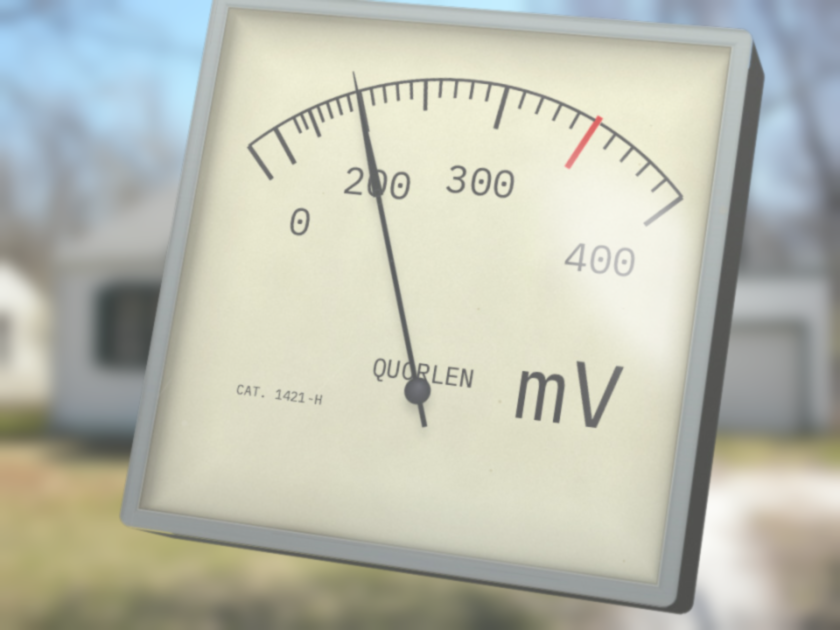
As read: 200; mV
